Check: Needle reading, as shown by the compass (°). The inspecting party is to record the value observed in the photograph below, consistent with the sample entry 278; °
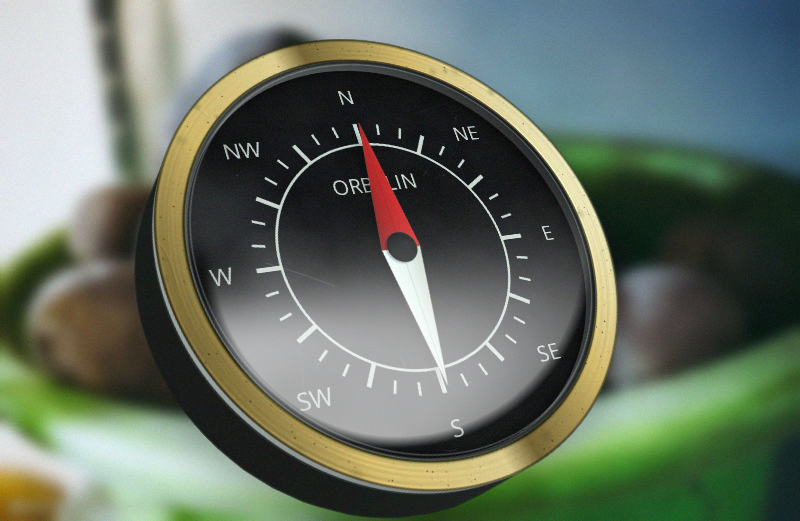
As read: 0; °
